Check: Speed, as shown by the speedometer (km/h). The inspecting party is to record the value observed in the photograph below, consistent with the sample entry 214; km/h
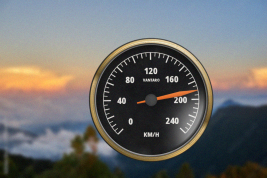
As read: 190; km/h
